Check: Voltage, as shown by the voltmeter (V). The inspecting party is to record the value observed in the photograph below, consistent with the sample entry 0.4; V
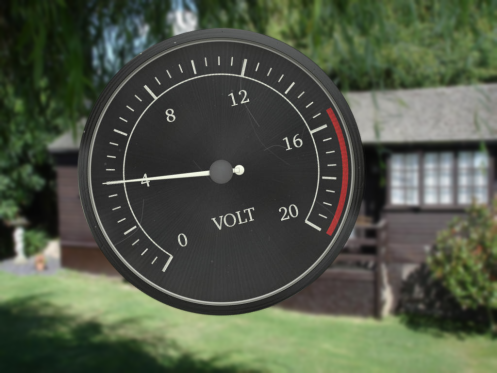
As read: 4; V
